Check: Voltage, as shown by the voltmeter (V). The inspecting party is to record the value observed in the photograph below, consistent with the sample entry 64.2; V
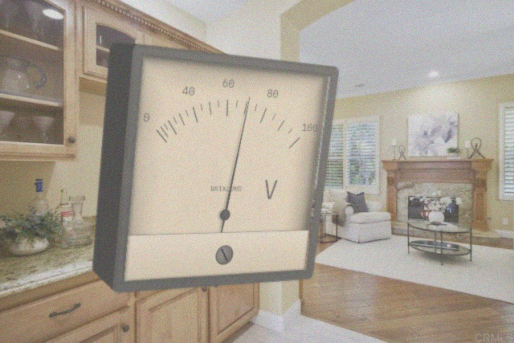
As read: 70; V
